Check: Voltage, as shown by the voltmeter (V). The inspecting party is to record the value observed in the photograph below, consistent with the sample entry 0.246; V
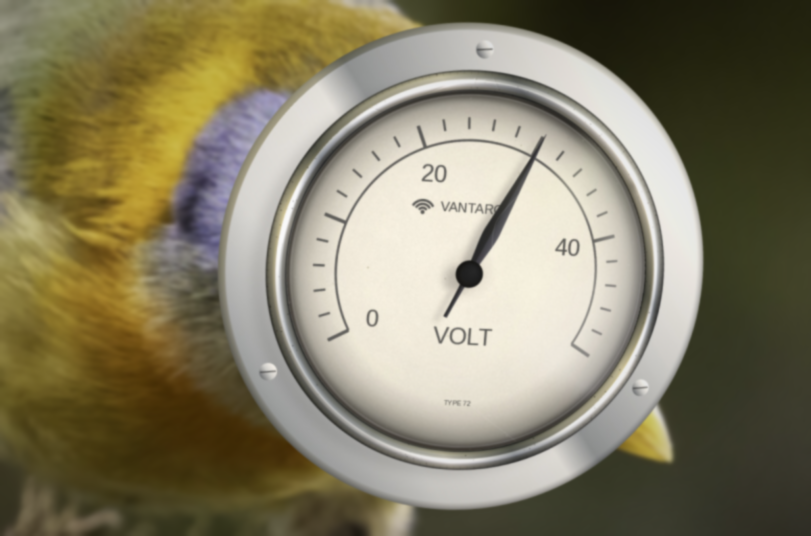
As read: 30; V
